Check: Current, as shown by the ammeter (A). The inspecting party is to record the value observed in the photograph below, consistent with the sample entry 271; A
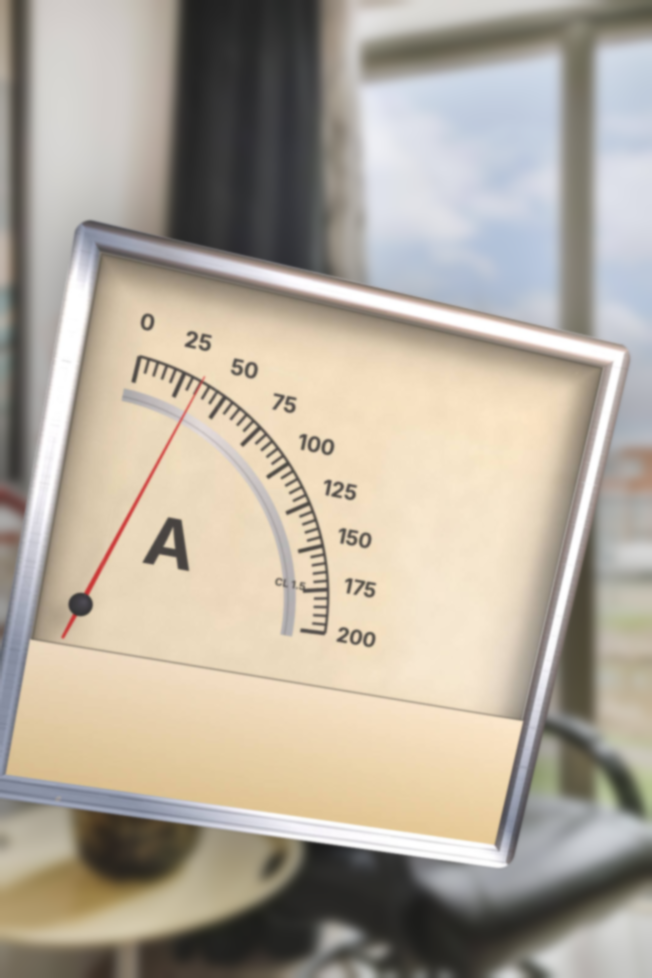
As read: 35; A
